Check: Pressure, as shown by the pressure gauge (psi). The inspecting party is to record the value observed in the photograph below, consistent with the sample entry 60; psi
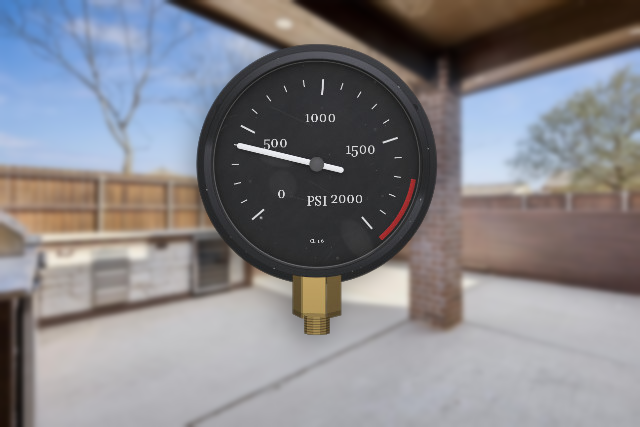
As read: 400; psi
